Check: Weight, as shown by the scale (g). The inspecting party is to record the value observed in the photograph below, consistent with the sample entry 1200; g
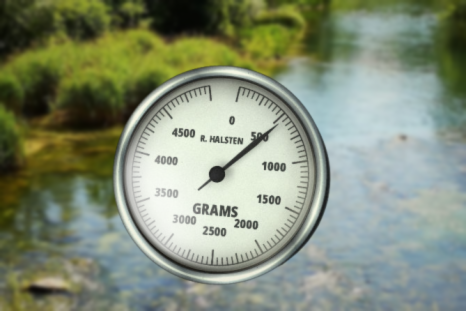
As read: 550; g
